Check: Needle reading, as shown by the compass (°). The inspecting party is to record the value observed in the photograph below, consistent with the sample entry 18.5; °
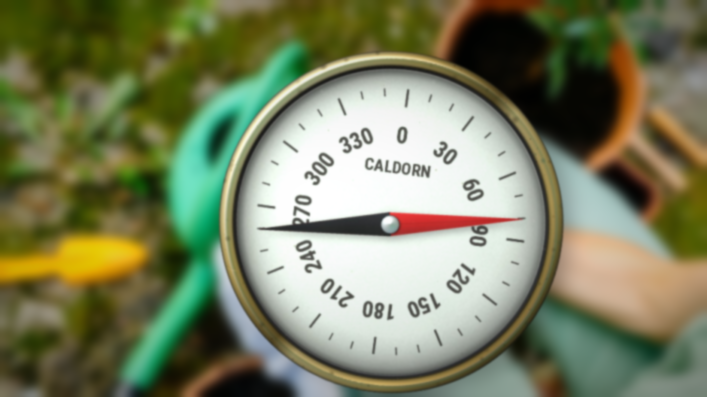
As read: 80; °
